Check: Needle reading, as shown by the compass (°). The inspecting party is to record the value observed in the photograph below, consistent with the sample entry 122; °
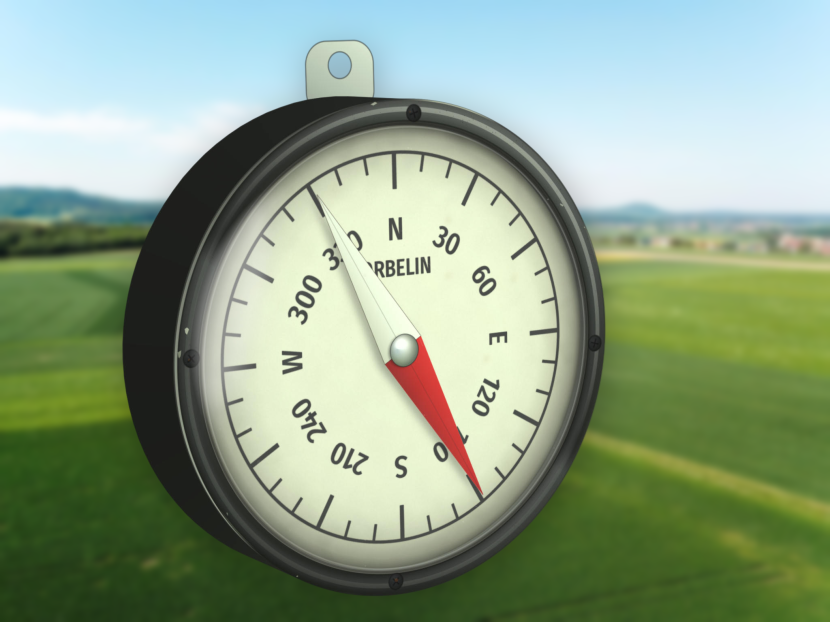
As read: 150; °
